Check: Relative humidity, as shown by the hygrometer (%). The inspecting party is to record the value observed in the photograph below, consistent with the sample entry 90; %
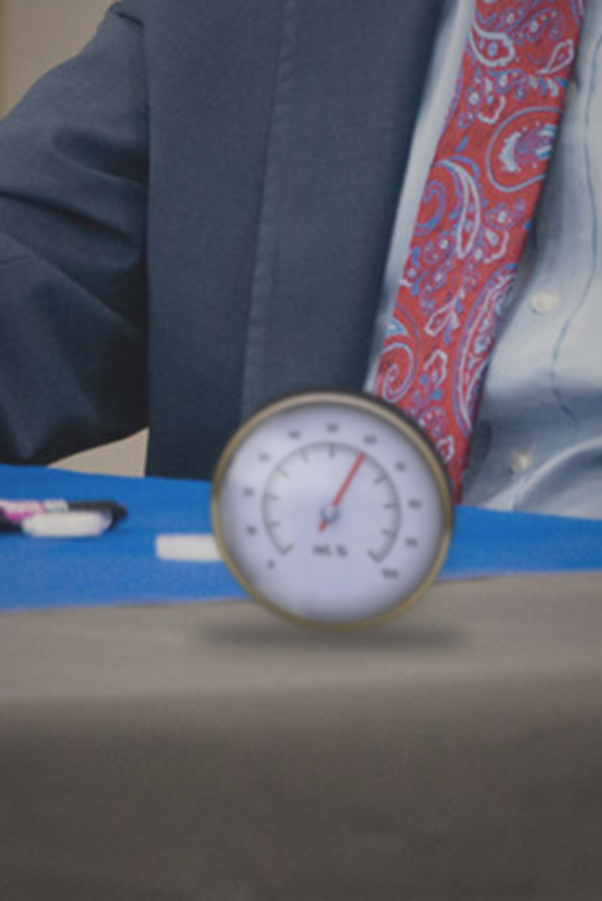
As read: 60; %
